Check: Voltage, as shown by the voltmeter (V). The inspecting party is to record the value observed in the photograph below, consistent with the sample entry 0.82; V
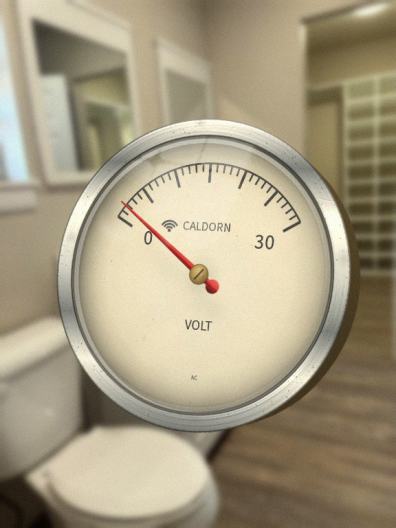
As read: 2; V
